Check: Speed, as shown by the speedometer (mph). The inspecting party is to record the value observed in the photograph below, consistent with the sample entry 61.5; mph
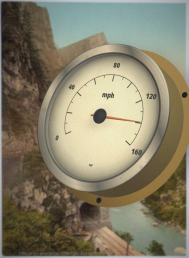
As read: 140; mph
